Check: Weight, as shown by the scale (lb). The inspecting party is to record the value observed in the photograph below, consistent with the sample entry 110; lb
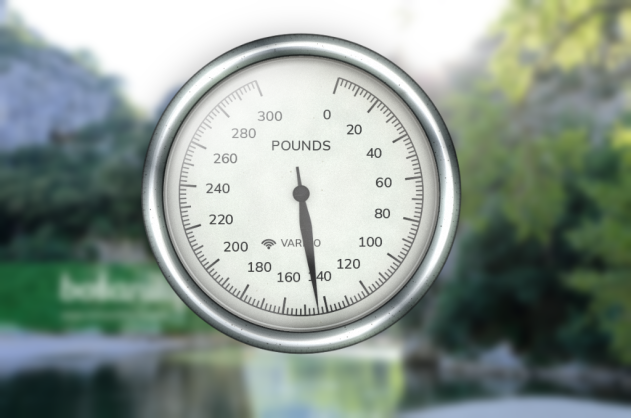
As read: 144; lb
